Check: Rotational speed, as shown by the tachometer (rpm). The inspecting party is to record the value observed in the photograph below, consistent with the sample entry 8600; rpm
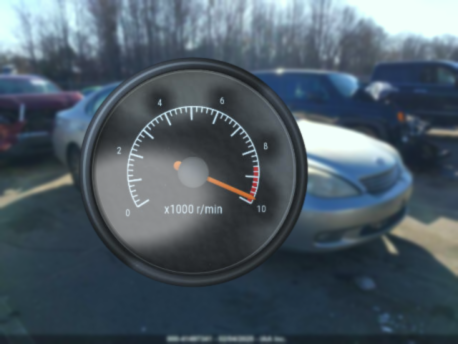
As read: 9800; rpm
